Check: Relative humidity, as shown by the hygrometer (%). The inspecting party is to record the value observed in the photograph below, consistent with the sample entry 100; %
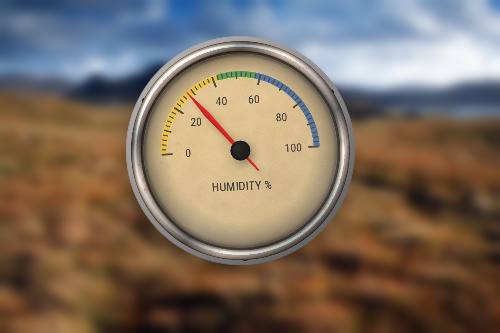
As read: 28; %
